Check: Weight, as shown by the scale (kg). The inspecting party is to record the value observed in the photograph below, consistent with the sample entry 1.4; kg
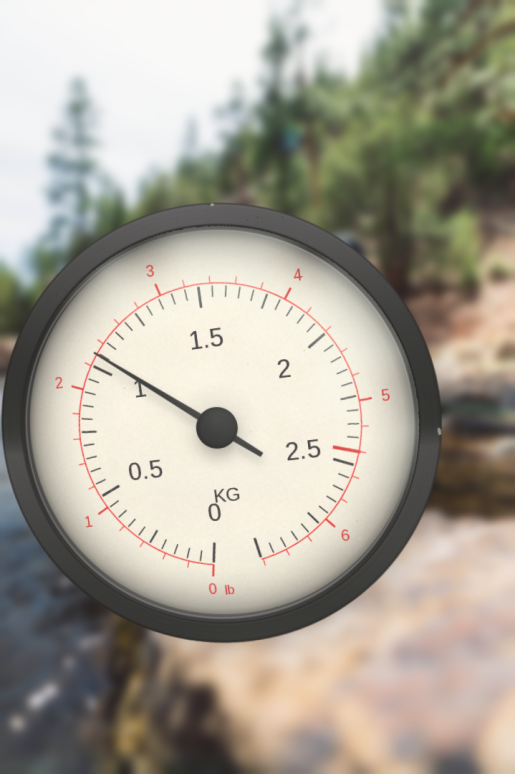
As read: 1.05; kg
